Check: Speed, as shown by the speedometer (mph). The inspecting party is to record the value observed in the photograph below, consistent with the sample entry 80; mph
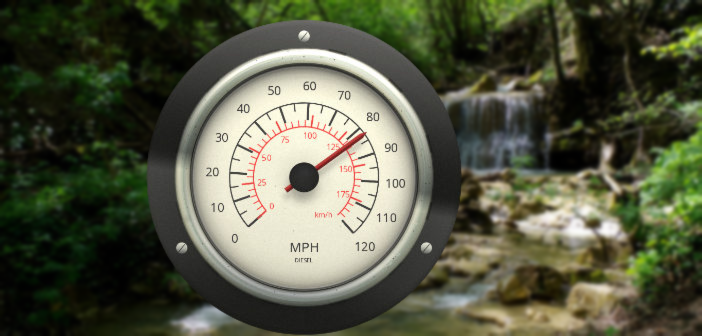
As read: 82.5; mph
